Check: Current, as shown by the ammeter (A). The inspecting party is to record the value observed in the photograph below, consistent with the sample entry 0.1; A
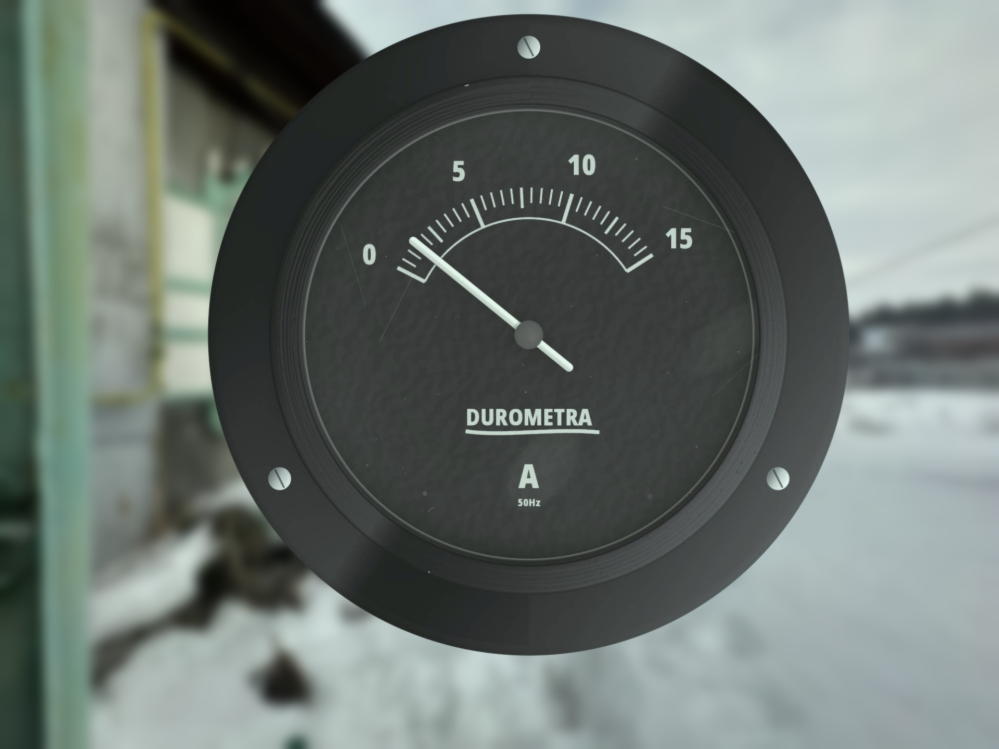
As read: 1.5; A
